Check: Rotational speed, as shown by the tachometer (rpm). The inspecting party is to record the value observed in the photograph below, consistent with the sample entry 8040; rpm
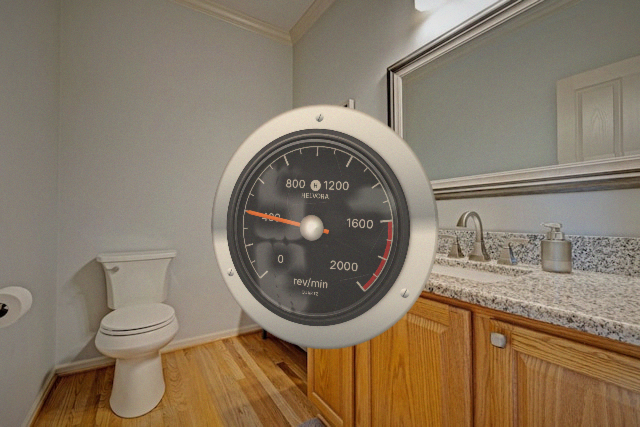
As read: 400; rpm
